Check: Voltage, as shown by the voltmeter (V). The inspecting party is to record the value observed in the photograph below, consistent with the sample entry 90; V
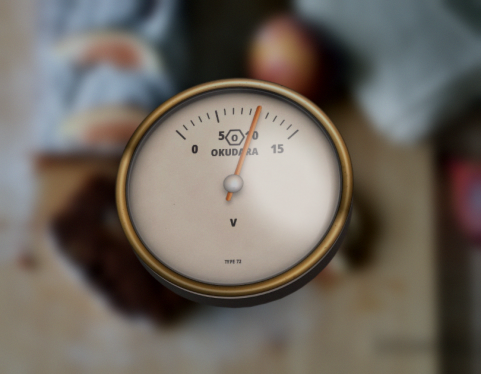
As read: 10; V
